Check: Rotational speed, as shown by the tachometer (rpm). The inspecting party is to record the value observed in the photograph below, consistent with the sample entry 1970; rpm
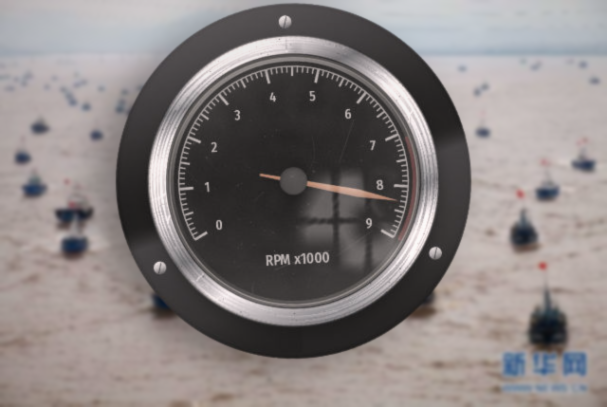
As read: 8300; rpm
